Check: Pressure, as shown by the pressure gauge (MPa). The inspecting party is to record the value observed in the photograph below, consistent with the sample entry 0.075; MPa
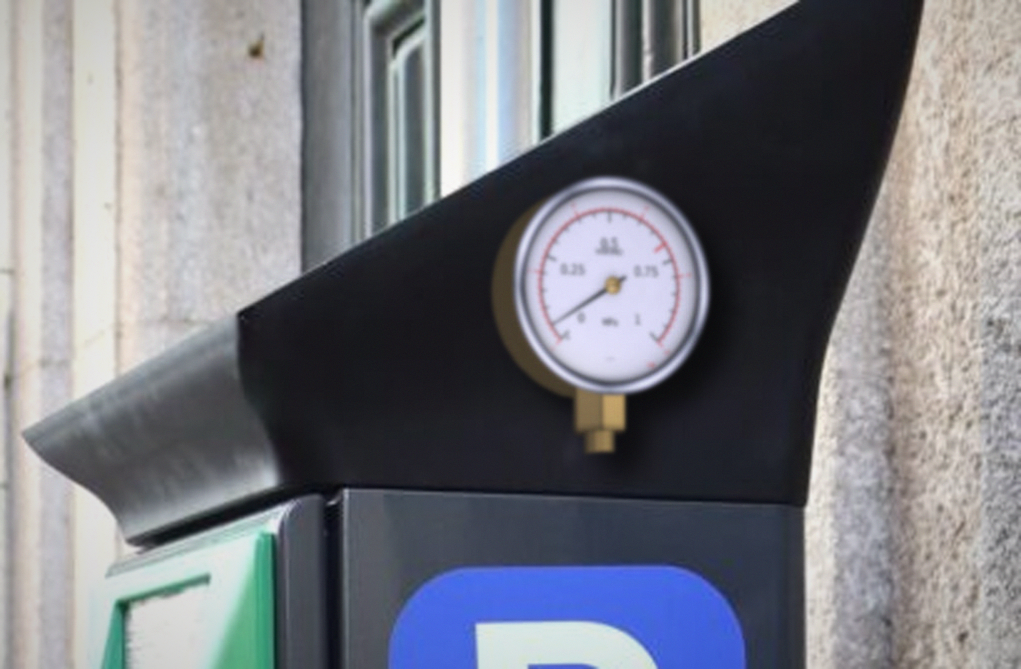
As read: 0.05; MPa
